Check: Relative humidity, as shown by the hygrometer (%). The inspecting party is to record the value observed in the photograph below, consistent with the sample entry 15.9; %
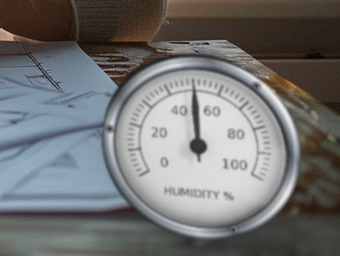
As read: 50; %
